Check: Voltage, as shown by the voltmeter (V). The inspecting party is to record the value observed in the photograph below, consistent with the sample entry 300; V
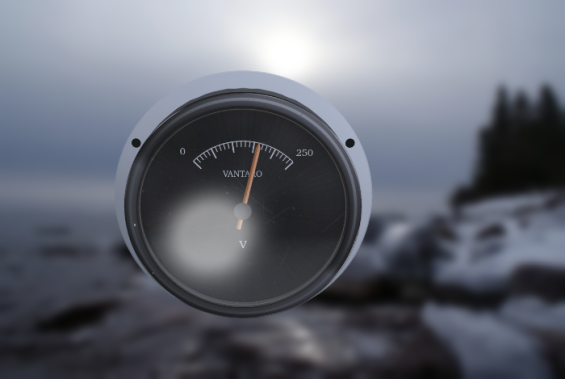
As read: 160; V
